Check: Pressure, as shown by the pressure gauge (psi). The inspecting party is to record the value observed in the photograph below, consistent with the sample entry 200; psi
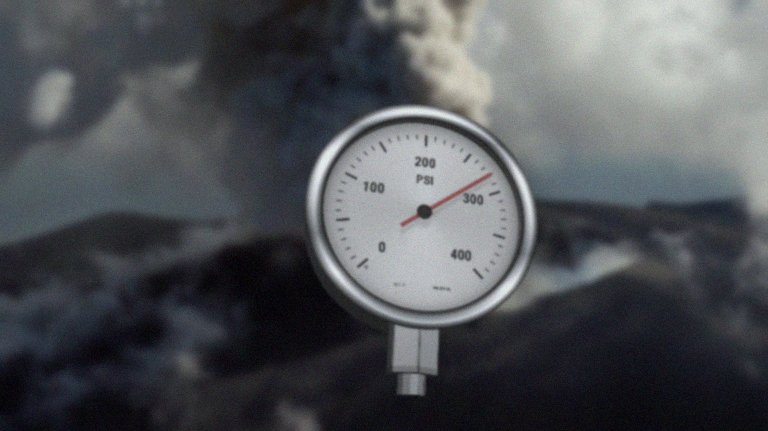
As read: 280; psi
